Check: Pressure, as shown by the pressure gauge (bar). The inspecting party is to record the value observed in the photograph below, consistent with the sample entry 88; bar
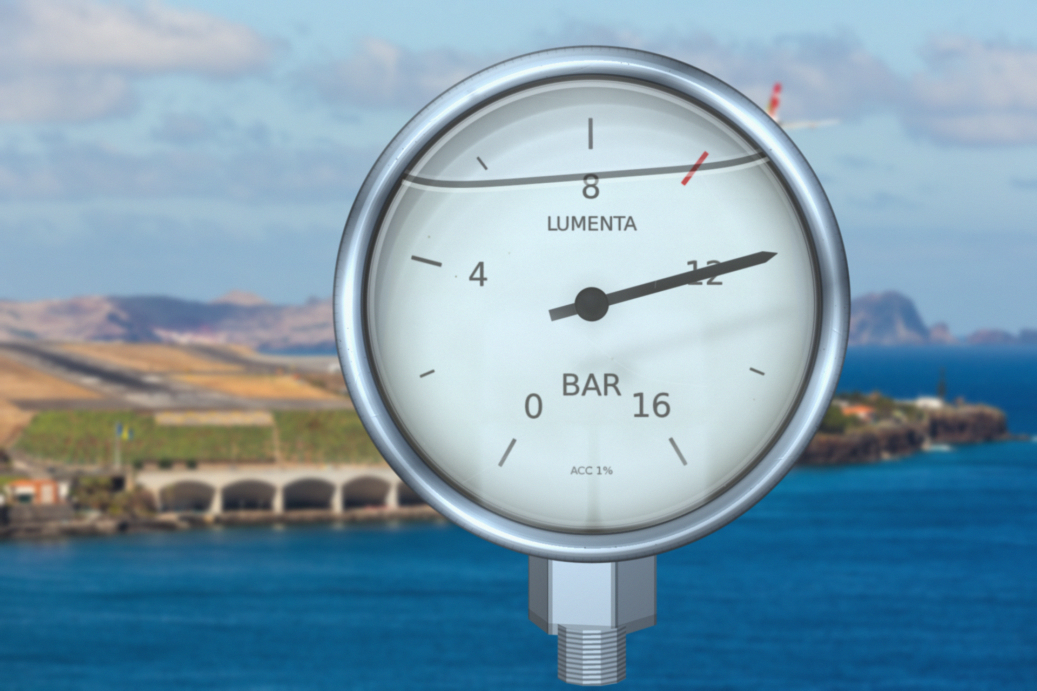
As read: 12; bar
